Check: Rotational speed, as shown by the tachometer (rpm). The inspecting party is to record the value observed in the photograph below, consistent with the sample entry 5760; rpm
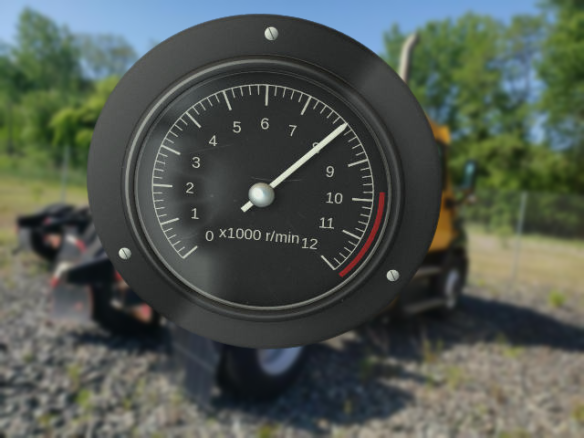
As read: 8000; rpm
